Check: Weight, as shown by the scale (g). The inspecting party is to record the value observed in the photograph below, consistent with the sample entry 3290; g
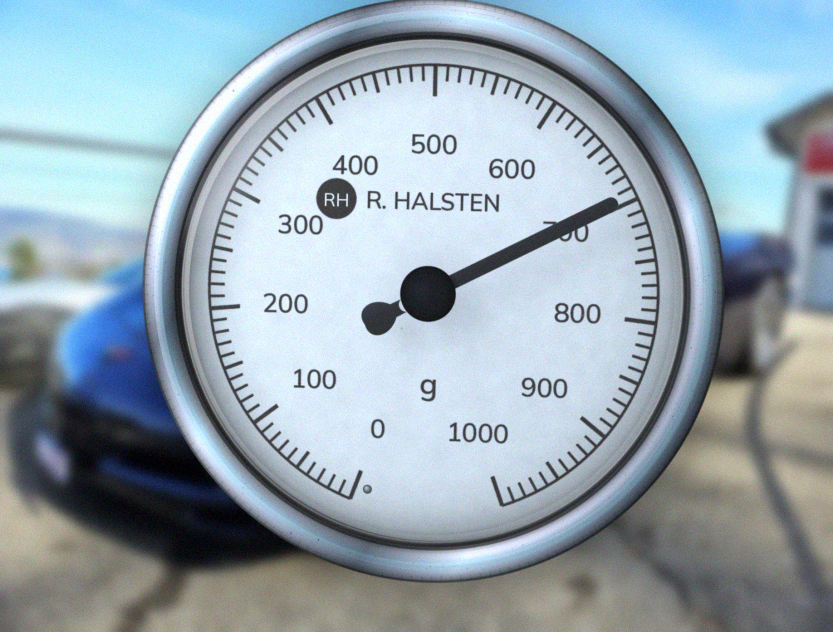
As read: 695; g
